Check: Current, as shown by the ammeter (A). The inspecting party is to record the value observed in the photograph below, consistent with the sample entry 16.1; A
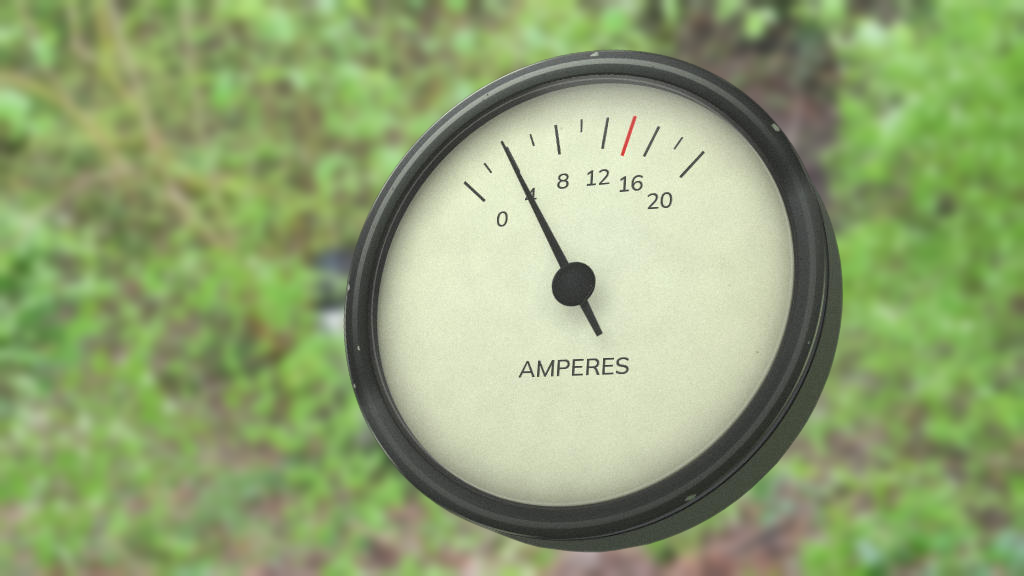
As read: 4; A
